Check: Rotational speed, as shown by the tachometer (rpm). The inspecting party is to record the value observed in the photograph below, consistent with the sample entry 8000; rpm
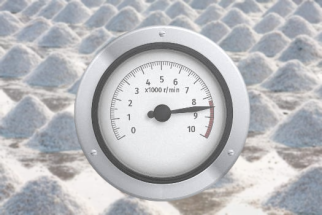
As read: 8500; rpm
